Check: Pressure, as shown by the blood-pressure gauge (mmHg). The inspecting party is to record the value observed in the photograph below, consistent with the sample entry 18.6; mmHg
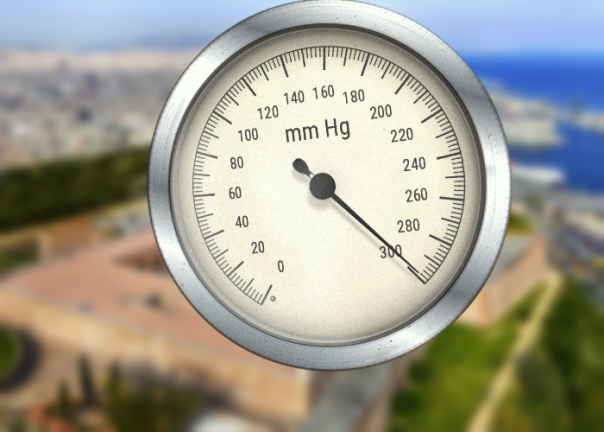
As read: 298; mmHg
